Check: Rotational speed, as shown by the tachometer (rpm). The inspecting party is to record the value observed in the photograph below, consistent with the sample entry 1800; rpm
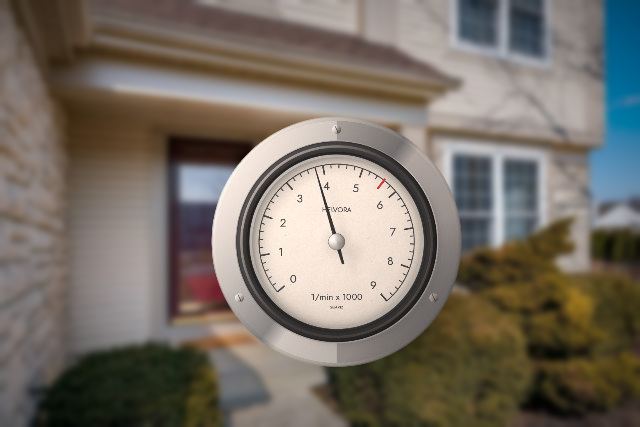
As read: 3800; rpm
